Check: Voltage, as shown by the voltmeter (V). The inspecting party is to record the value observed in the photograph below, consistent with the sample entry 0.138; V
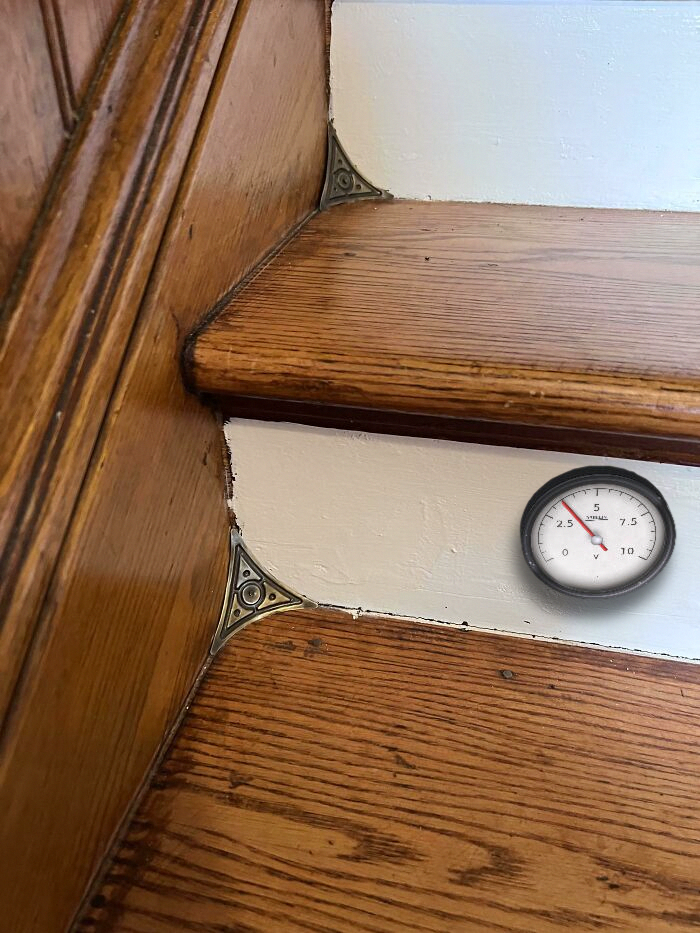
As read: 3.5; V
